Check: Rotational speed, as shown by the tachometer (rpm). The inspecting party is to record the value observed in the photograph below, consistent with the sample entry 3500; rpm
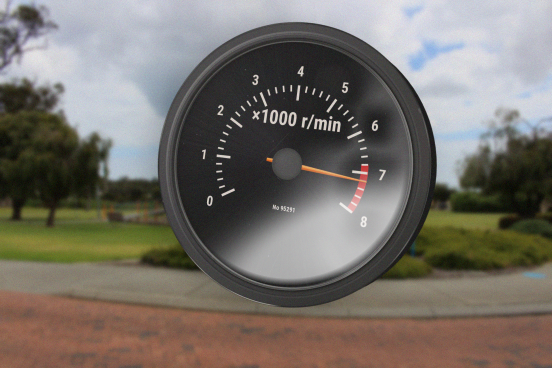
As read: 7200; rpm
